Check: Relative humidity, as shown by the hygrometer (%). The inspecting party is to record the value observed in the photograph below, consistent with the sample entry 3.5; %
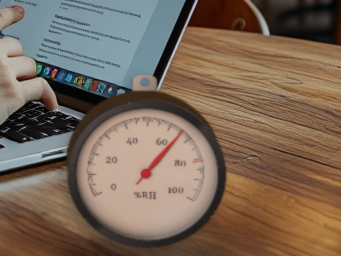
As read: 65; %
